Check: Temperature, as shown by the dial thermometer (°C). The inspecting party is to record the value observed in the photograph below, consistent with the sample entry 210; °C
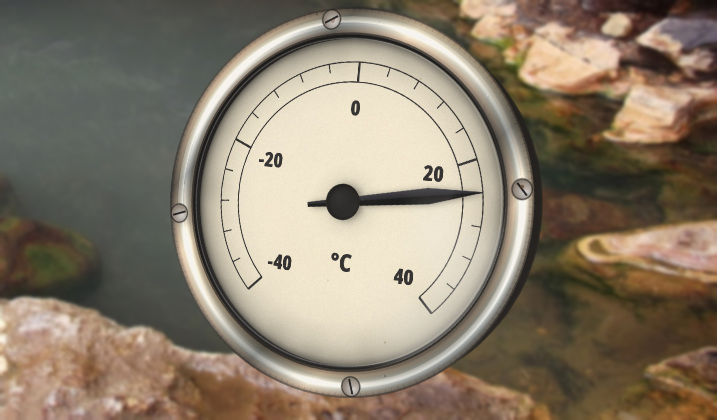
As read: 24; °C
